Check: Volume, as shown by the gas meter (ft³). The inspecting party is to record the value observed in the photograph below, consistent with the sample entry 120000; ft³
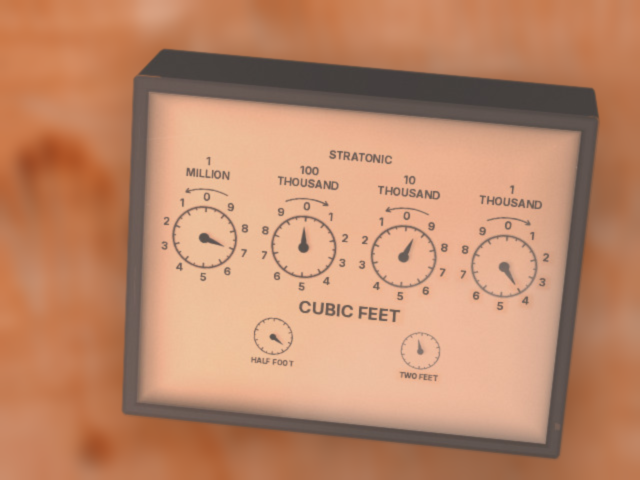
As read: 699400; ft³
